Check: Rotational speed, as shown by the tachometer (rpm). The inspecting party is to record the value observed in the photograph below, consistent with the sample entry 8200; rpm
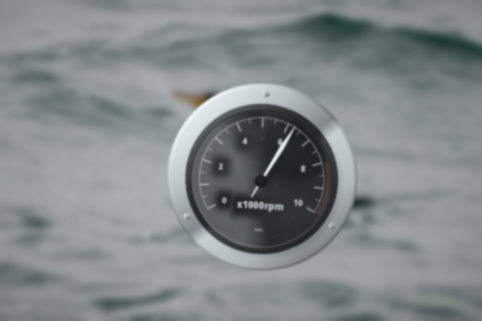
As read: 6250; rpm
